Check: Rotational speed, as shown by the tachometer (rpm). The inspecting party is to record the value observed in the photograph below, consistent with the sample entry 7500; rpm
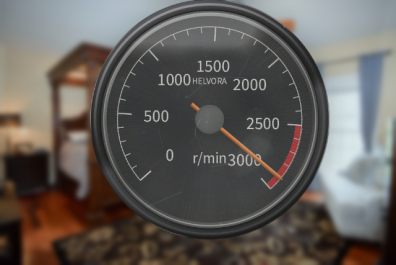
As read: 2900; rpm
